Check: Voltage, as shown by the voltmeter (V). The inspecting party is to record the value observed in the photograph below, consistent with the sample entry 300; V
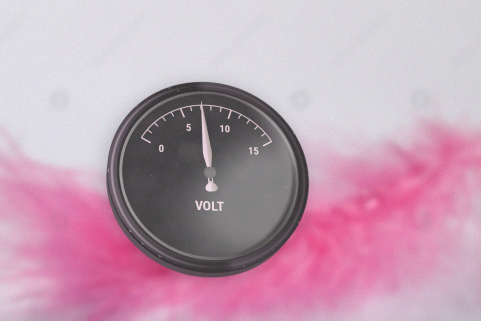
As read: 7; V
